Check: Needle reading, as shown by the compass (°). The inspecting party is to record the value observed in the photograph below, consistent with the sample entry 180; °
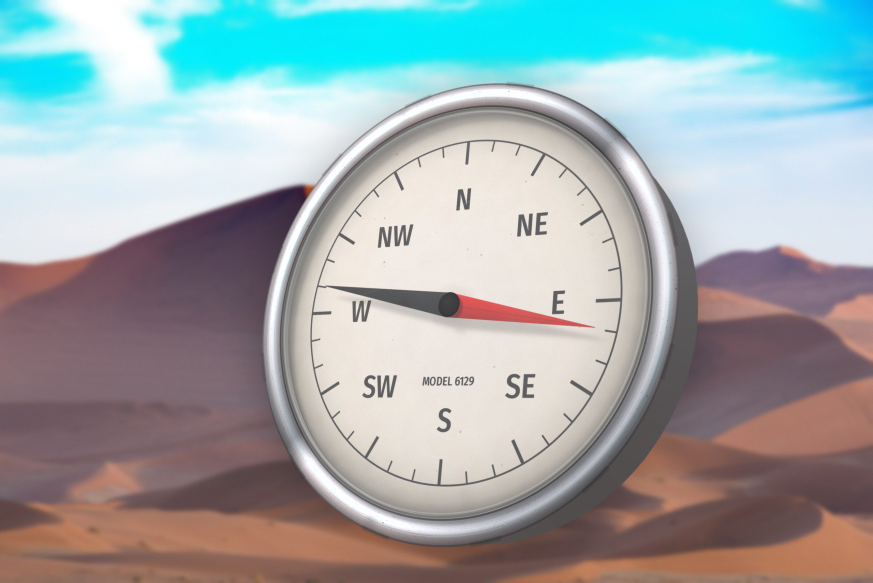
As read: 100; °
